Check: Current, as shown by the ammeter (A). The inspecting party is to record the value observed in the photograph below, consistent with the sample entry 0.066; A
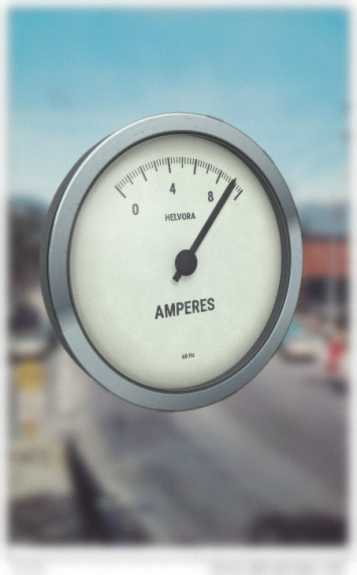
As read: 9; A
